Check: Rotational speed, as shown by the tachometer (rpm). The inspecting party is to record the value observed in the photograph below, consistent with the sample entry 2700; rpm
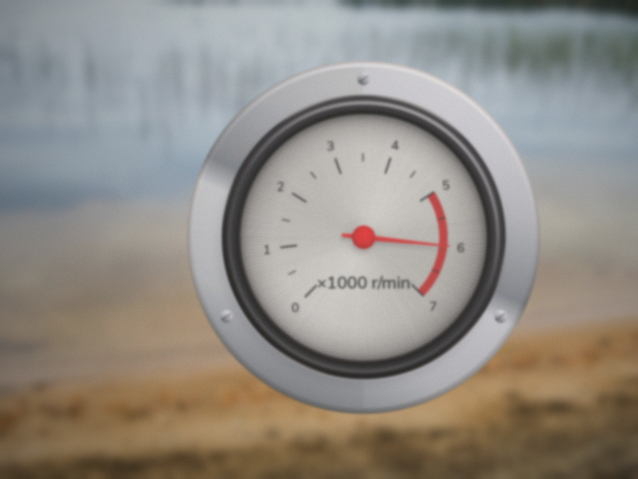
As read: 6000; rpm
